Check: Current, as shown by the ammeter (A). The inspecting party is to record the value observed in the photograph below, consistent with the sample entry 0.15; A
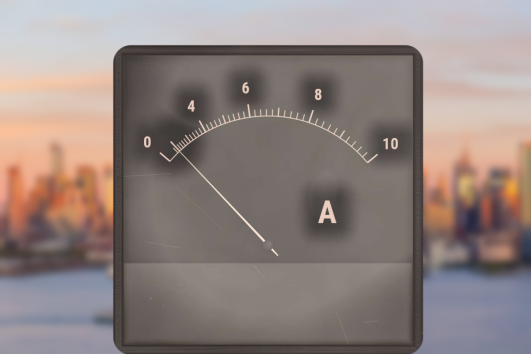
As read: 2; A
